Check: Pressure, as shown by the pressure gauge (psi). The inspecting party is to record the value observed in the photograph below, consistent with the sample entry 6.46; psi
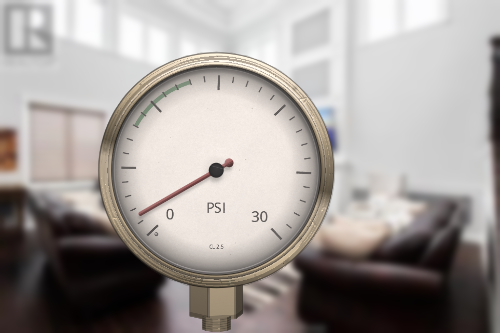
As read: 1.5; psi
